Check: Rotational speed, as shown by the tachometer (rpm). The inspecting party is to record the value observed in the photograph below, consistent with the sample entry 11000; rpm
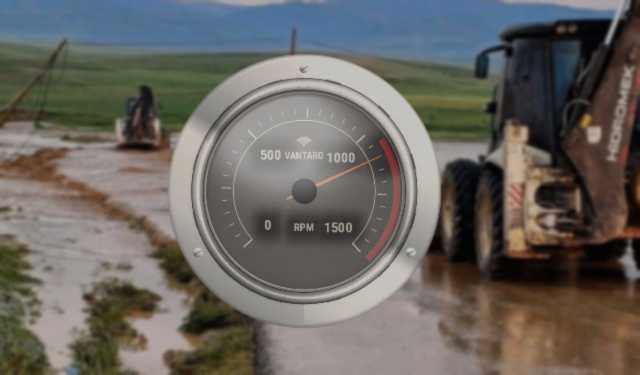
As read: 1100; rpm
